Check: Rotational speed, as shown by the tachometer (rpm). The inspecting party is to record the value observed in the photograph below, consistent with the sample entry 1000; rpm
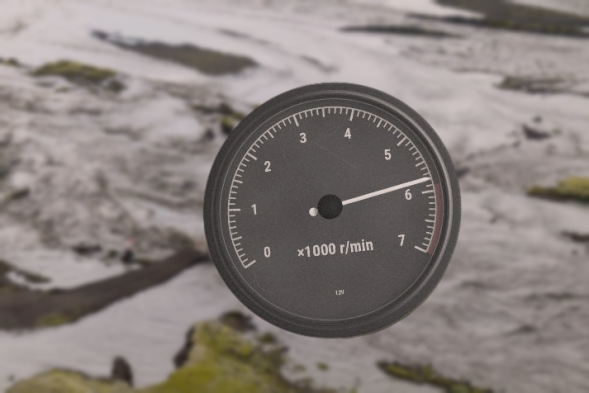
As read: 5800; rpm
